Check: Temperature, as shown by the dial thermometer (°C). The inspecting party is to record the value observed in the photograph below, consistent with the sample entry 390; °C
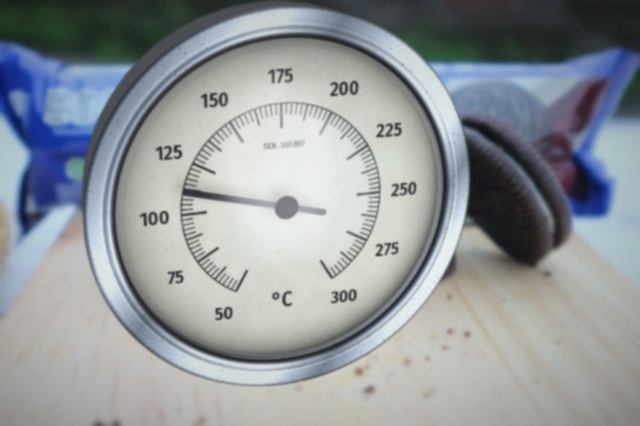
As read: 112.5; °C
